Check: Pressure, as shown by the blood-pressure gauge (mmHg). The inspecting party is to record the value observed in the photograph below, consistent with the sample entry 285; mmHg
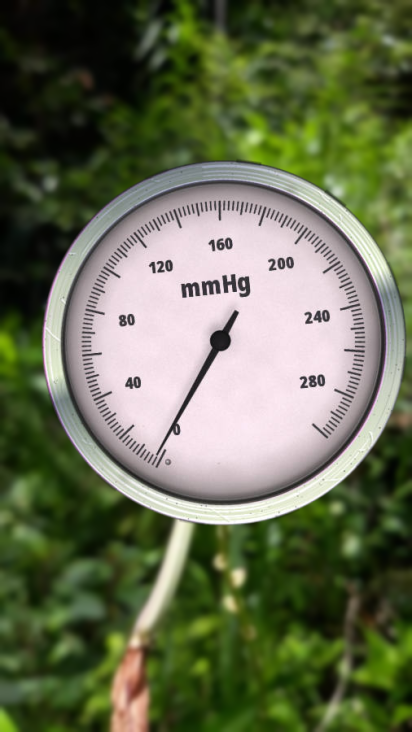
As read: 2; mmHg
